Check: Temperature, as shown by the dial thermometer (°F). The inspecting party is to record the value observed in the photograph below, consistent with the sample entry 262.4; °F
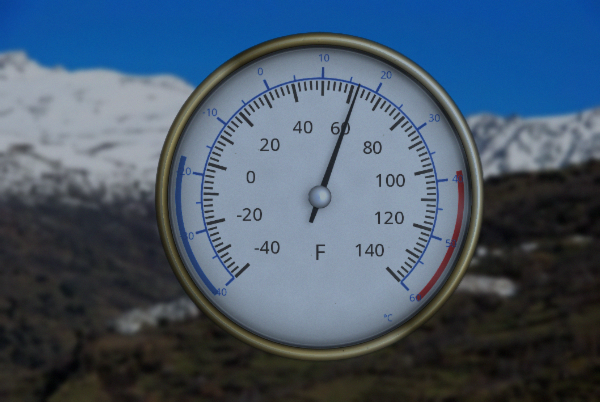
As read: 62; °F
